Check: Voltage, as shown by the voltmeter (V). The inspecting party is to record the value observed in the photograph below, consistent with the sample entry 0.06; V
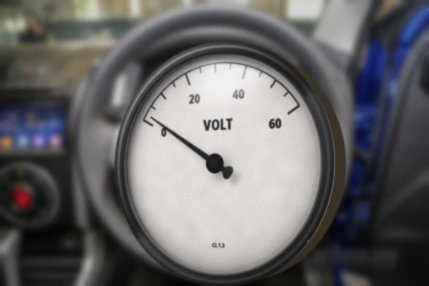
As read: 2.5; V
